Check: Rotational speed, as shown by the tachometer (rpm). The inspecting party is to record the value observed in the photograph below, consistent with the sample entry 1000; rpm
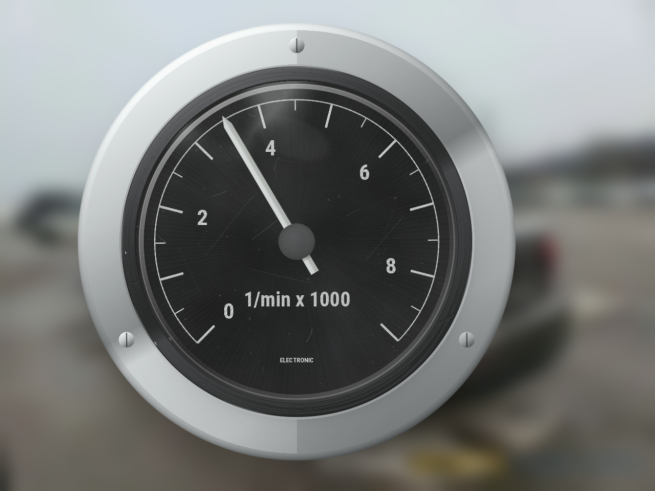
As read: 3500; rpm
